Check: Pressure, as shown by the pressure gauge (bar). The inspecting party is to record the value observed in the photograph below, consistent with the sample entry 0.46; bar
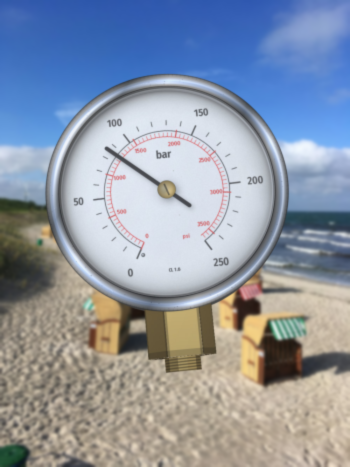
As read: 85; bar
